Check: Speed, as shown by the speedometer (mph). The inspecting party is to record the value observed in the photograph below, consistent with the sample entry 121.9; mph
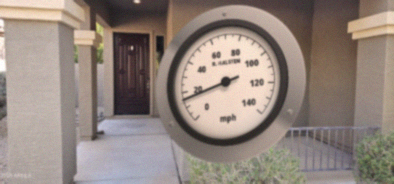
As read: 15; mph
